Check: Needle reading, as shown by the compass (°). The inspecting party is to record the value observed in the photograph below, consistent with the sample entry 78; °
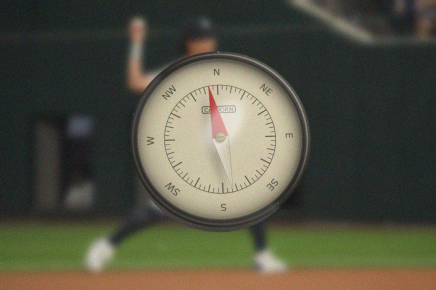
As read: 350; °
